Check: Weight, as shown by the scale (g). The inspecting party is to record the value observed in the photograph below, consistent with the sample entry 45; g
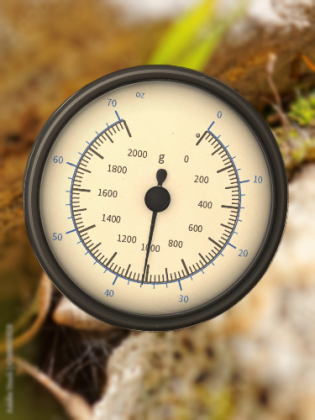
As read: 1020; g
